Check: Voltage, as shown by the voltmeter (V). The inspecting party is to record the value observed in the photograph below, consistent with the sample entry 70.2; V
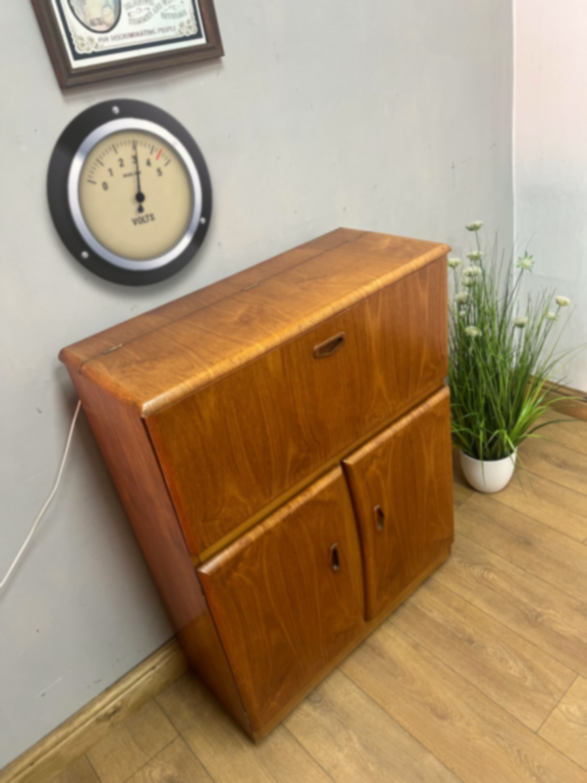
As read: 3; V
